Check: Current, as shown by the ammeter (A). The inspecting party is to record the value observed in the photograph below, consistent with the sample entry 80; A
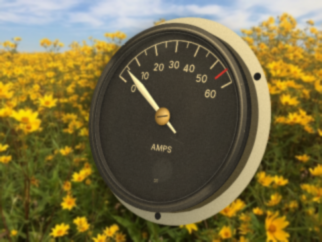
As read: 5; A
